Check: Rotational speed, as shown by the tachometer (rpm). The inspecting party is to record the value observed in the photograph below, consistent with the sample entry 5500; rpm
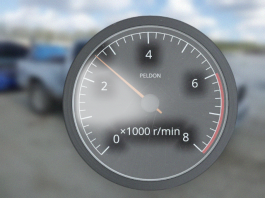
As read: 2600; rpm
